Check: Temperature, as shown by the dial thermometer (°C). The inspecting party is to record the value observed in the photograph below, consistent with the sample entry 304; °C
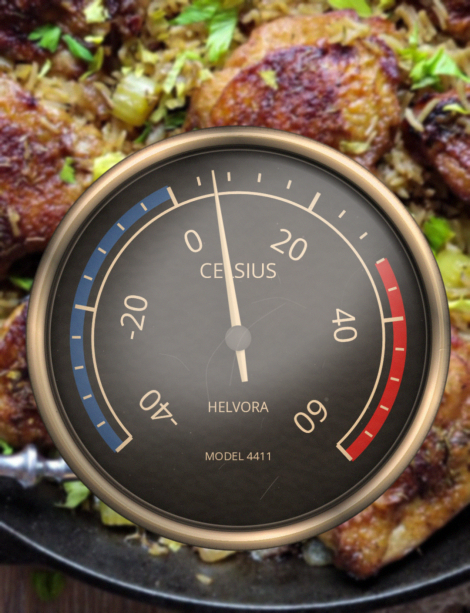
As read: 6; °C
